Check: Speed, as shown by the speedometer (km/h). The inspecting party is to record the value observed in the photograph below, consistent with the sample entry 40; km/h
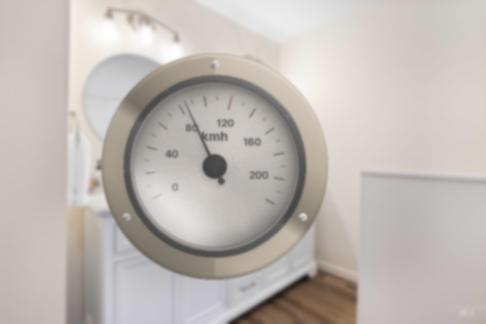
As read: 85; km/h
